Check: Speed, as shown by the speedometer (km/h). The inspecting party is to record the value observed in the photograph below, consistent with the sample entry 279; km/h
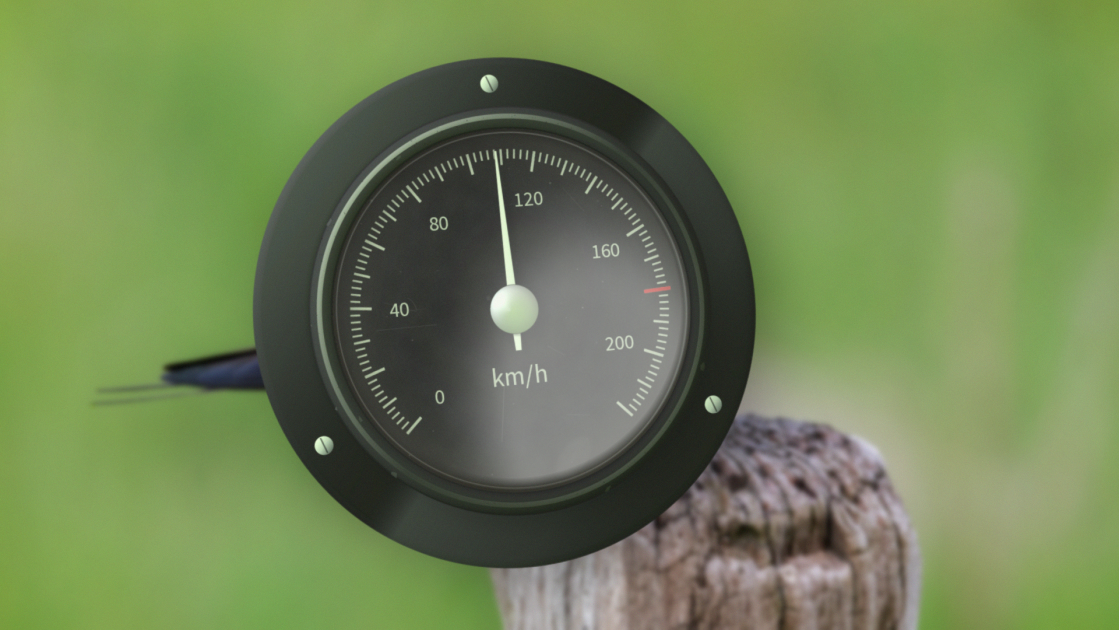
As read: 108; km/h
